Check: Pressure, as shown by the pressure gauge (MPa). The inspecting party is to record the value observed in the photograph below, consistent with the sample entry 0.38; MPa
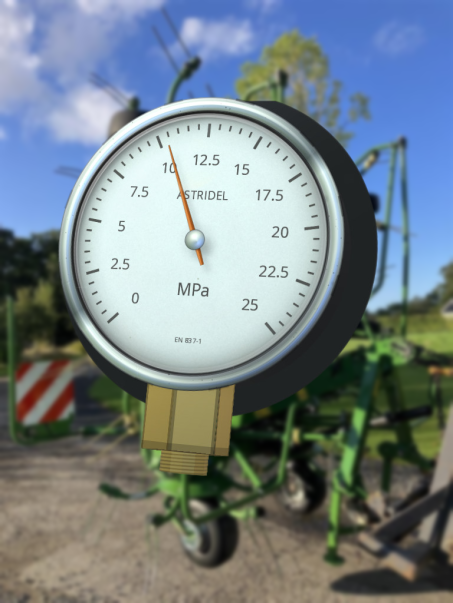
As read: 10.5; MPa
